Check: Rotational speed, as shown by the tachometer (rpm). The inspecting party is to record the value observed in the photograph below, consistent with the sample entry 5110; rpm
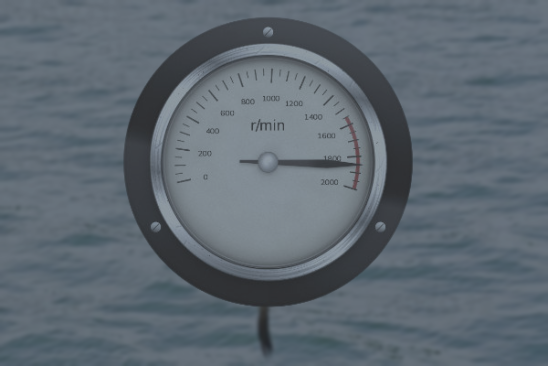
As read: 1850; rpm
